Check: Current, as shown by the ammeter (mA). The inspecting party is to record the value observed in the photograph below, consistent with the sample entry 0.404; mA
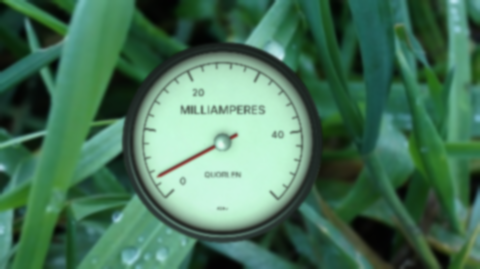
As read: 3; mA
